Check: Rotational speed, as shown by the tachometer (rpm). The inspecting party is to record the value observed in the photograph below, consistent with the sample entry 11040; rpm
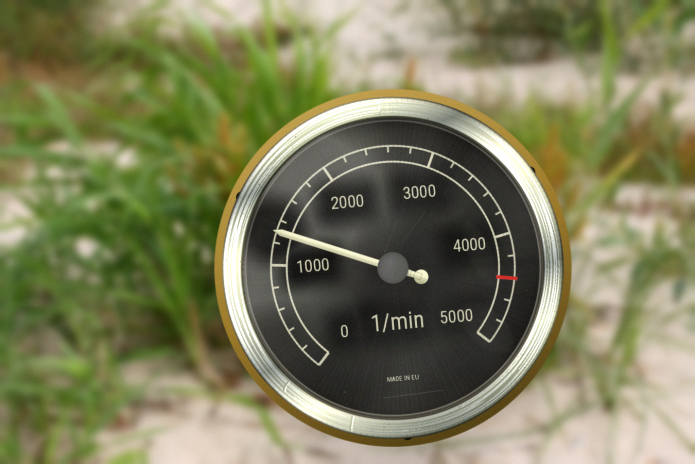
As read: 1300; rpm
